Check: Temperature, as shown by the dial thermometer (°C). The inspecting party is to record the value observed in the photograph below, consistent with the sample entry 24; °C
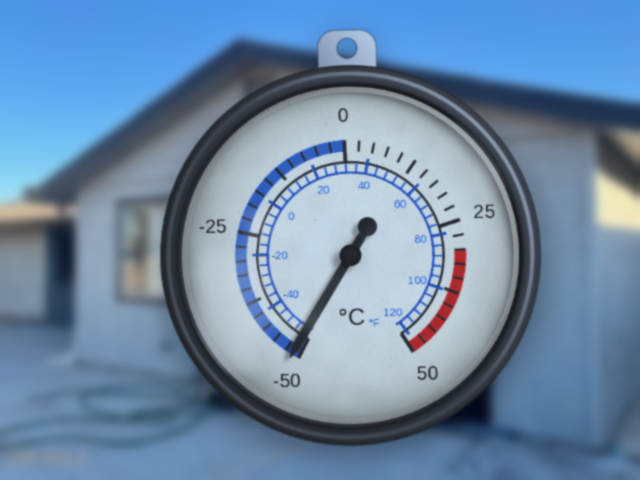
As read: -48.75; °C
